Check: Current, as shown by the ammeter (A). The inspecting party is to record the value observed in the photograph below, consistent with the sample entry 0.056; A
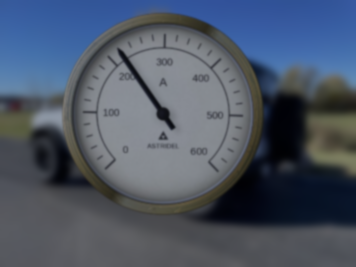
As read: 220; A
